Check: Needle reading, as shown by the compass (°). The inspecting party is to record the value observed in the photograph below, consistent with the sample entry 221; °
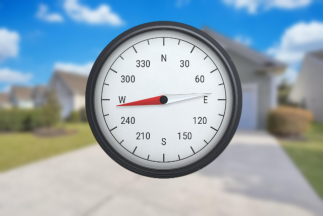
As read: 262.5; °
